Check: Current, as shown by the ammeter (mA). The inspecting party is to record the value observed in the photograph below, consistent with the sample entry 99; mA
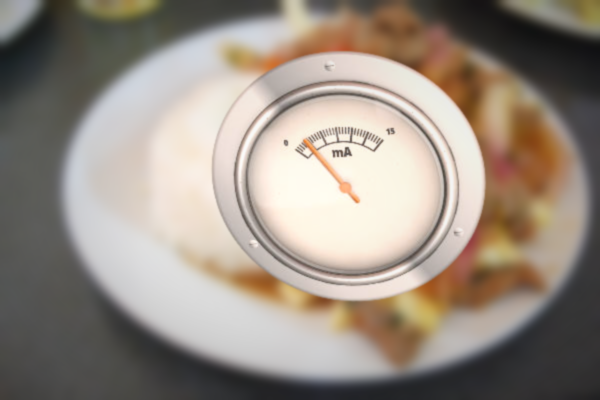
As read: 2.5; mA
